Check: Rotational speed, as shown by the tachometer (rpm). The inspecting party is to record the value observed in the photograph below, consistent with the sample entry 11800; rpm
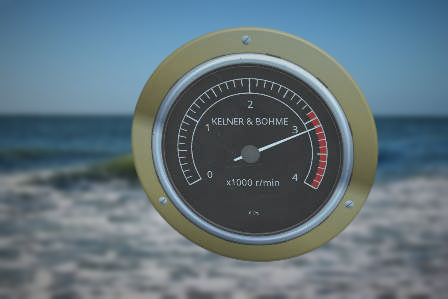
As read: 3100; rpm
